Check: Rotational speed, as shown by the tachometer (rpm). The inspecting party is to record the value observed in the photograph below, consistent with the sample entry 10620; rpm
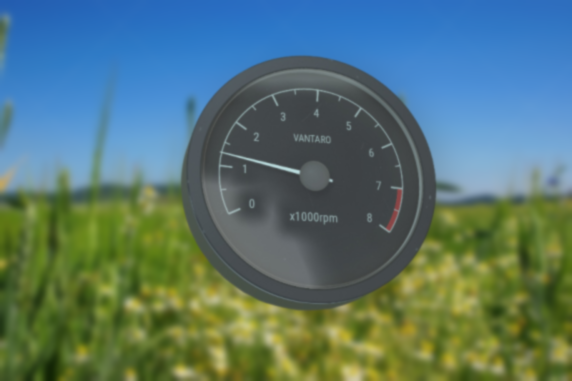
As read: 1250; rpm
